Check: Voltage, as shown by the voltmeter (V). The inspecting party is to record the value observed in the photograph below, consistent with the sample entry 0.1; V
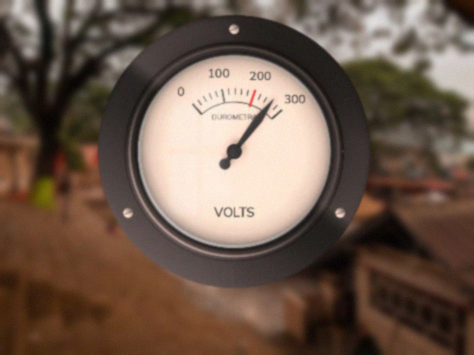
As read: 260; V
